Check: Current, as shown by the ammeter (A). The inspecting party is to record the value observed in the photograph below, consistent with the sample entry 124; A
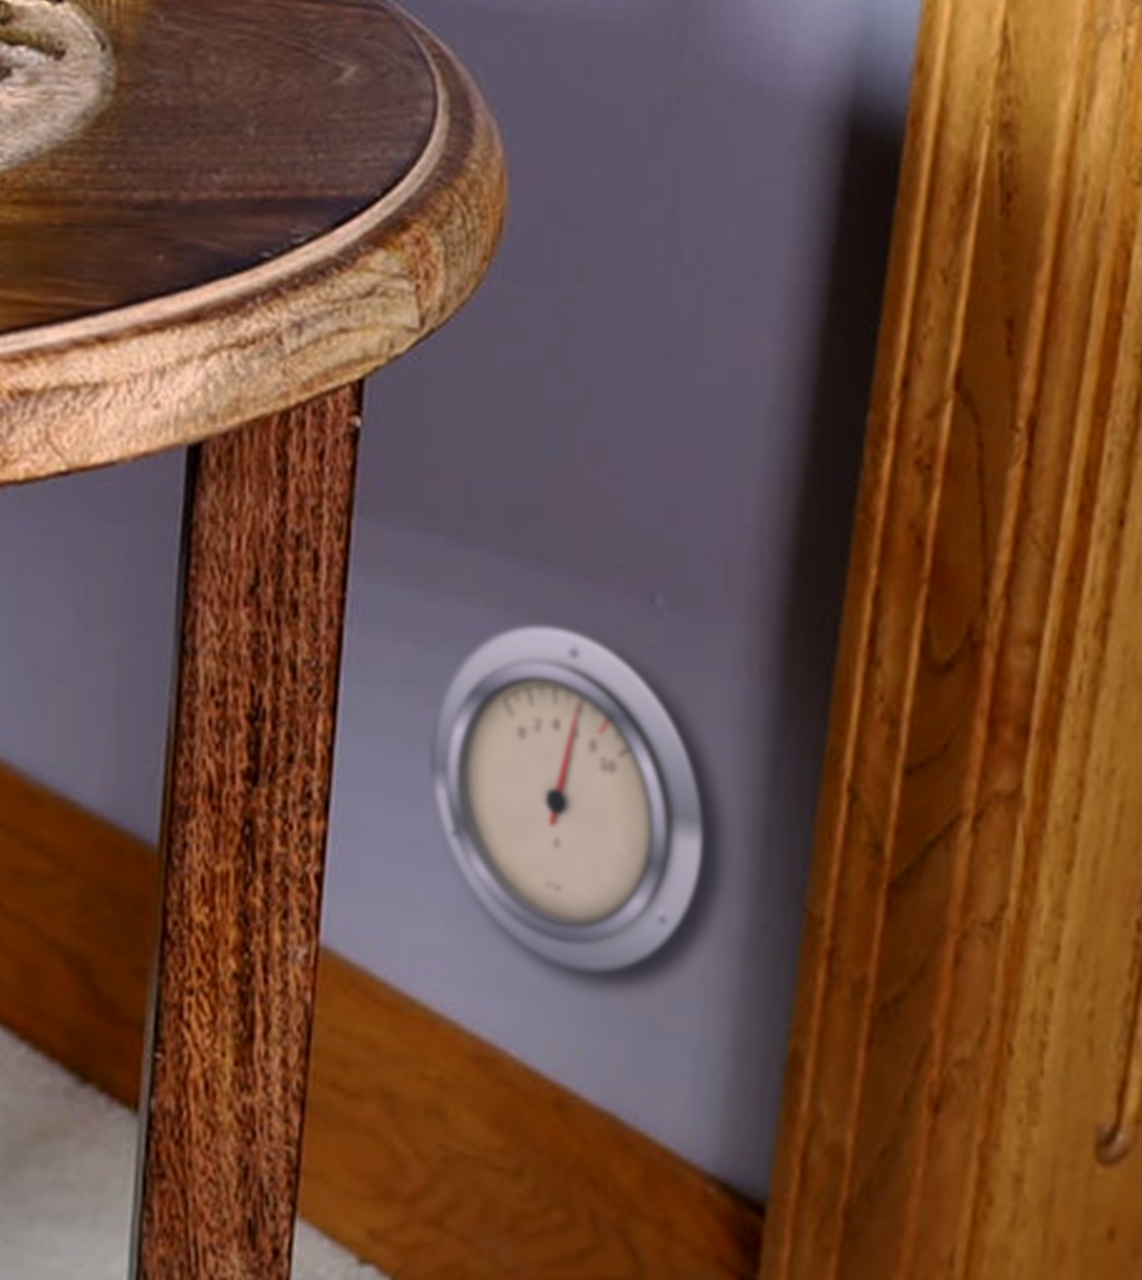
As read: 6; A
